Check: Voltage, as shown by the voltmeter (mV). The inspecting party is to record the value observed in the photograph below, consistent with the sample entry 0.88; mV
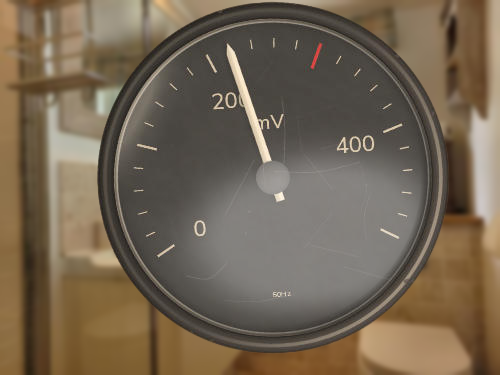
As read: 220; mV
